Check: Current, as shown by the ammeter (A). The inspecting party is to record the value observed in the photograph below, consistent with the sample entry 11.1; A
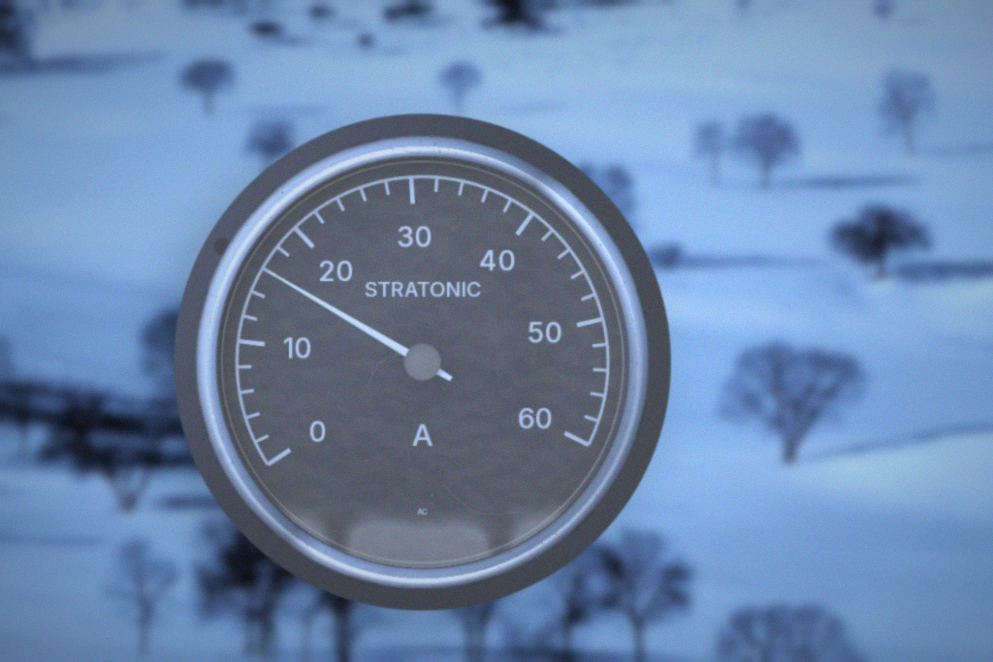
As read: 16; A
